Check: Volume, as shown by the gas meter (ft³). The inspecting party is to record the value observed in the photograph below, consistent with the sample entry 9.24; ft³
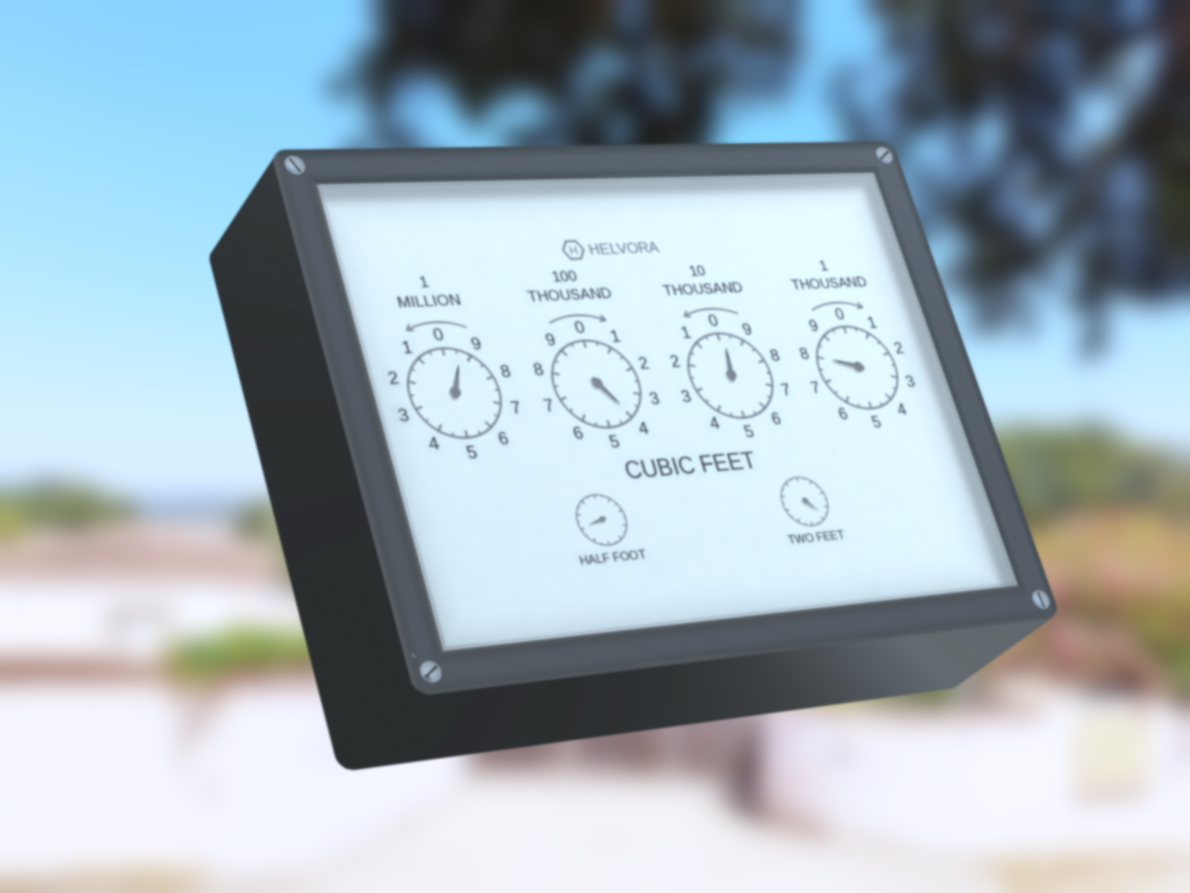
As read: 939800; ft³
